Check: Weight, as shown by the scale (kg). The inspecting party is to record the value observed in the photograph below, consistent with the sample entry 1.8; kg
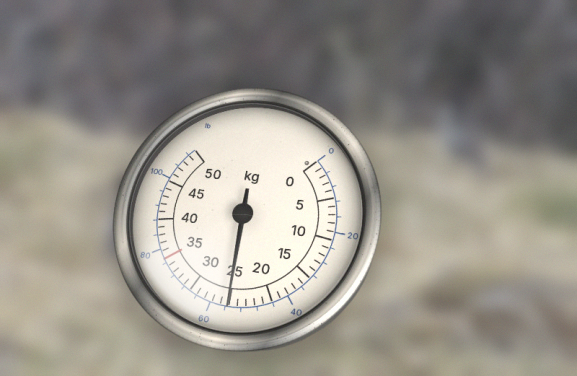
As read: 25; kg
